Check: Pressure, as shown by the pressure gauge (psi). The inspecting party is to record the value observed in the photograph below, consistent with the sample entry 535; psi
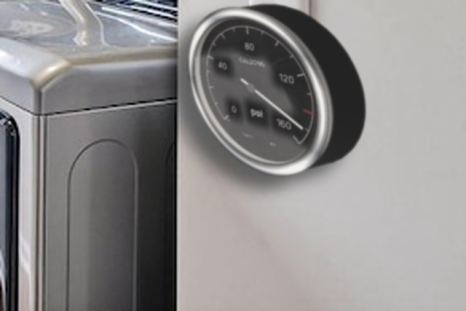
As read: 150; psi
